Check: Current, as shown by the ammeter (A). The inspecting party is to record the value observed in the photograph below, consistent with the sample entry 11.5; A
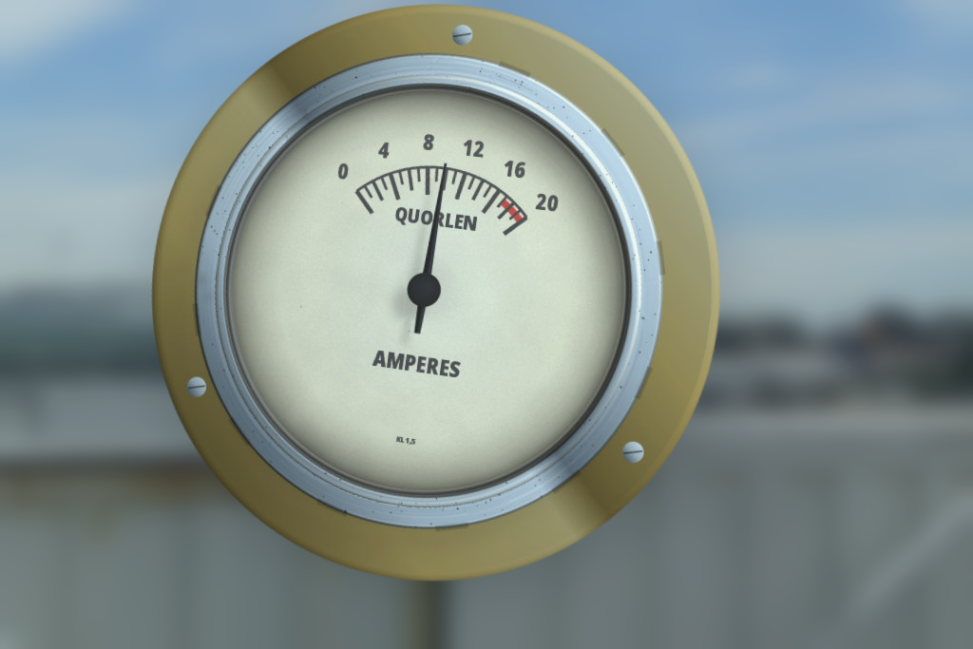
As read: 10; A
